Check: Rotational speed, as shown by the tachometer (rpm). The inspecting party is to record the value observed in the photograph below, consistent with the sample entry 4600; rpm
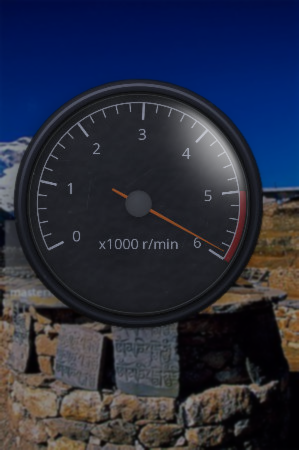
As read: 5900; rpm
